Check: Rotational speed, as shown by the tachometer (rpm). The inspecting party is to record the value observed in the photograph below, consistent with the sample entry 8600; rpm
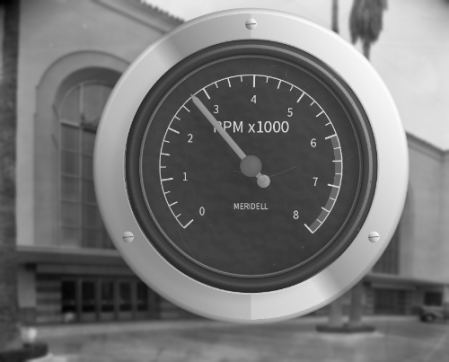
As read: 2750; rpm
